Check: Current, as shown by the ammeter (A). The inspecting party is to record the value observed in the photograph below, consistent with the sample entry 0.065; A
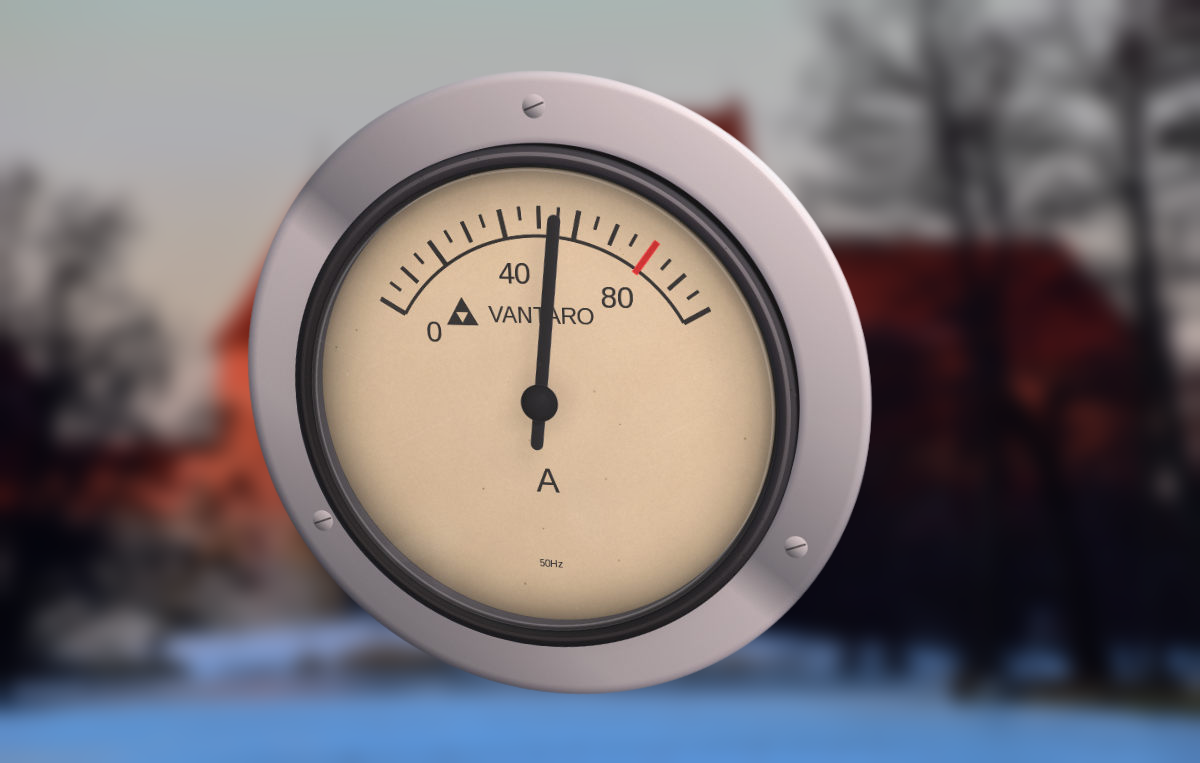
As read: 55; A
